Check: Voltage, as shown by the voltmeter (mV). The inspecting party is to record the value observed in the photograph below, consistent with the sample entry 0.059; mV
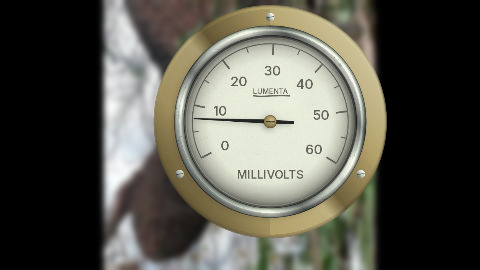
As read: 7.5; mV
